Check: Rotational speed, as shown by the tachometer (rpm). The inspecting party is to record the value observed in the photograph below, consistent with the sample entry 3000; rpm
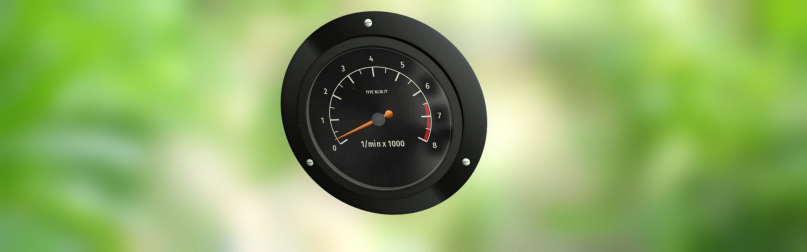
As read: 250; rpm
